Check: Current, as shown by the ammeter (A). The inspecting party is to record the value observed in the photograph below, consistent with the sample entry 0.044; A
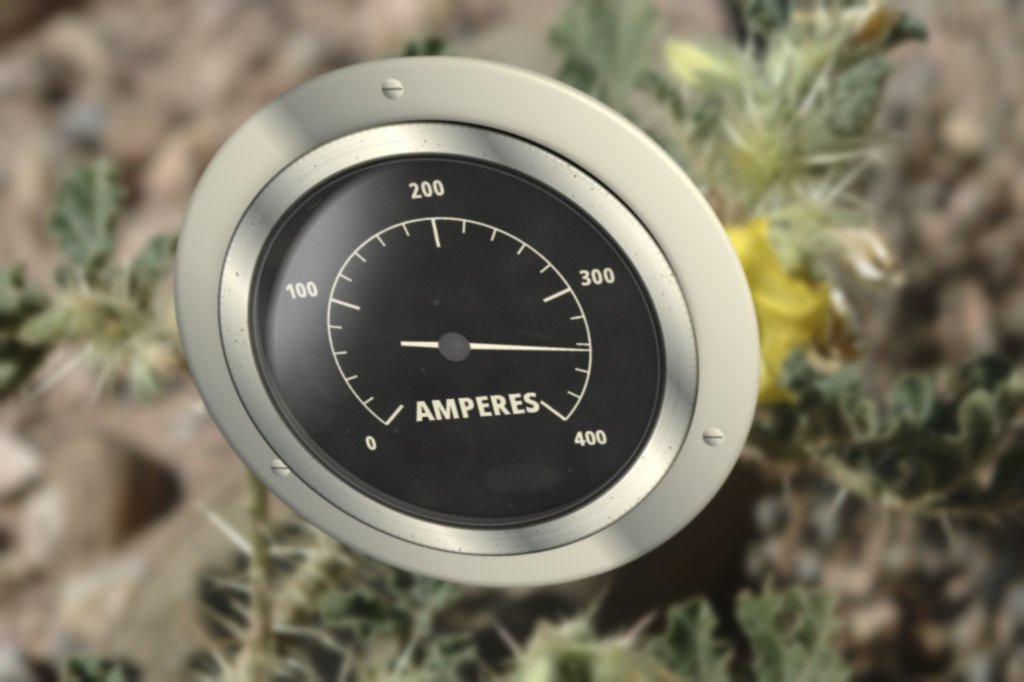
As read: 340; A
